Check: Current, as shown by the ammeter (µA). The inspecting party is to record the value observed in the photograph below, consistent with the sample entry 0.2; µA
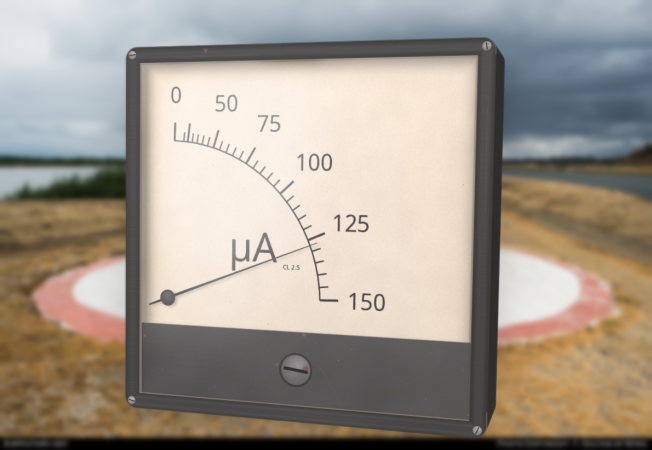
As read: 127.5; µA
